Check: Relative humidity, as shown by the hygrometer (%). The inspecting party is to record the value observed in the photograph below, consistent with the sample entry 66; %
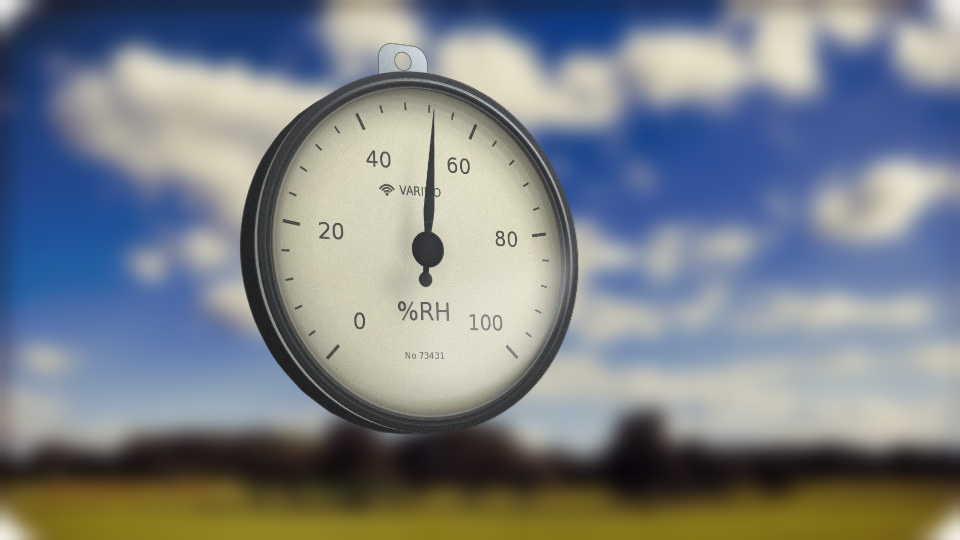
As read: 52; %
